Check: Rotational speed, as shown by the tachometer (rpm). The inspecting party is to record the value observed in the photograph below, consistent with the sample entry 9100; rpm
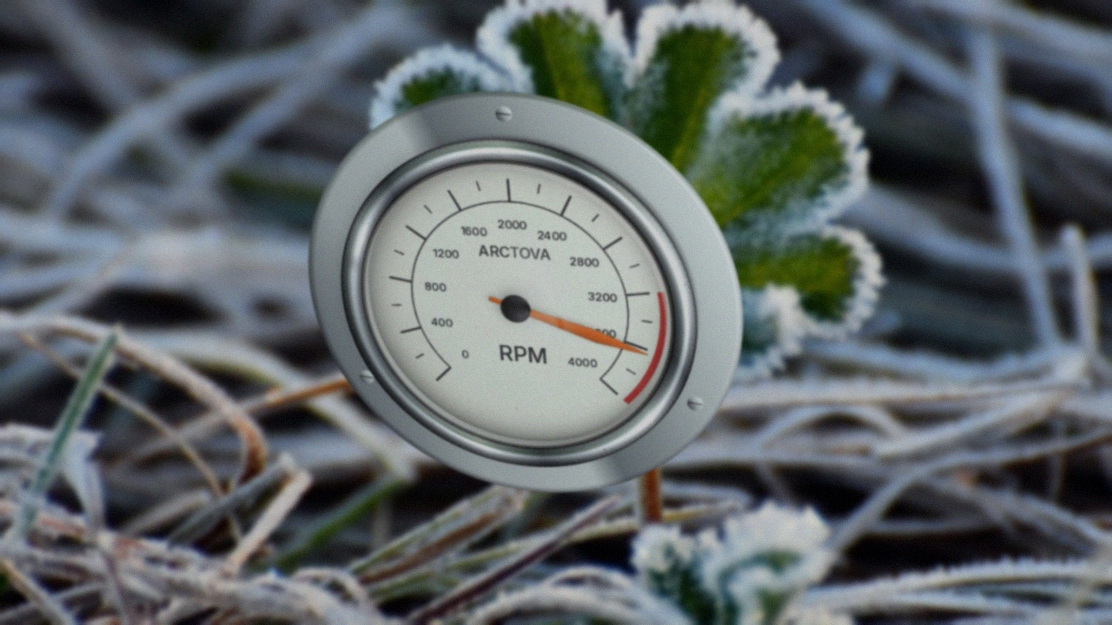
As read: 3600; rpm
